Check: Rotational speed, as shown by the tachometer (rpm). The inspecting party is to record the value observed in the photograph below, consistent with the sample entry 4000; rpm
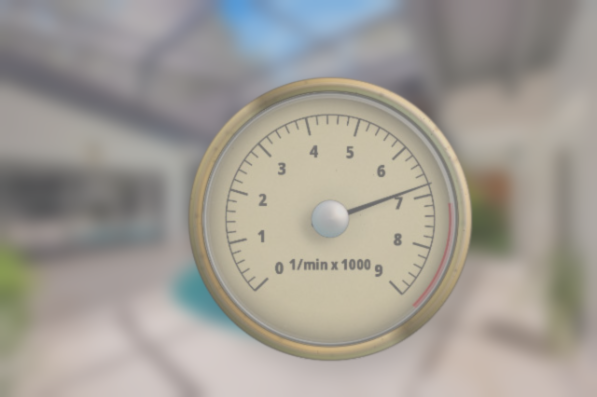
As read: 6800; rpm
